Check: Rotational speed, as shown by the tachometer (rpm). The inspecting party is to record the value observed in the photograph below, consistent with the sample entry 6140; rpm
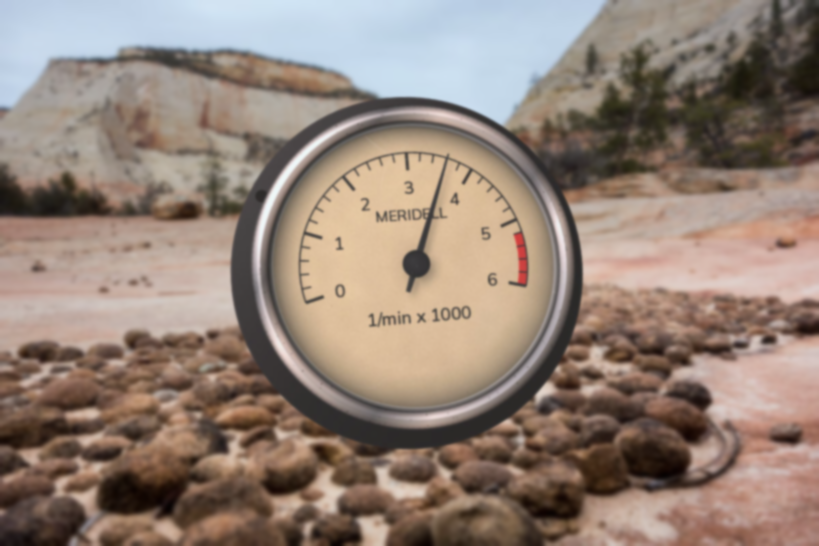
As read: 3600; rpm
